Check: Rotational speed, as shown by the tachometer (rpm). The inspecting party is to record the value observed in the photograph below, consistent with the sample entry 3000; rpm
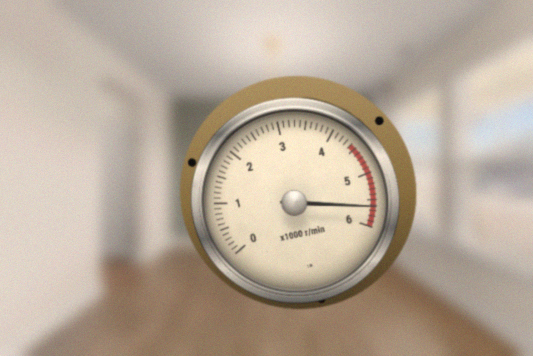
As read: 5600; rpm
